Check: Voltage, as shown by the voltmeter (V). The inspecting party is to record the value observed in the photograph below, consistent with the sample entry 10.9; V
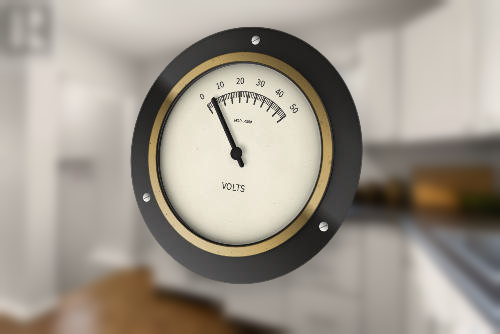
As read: 5; V
